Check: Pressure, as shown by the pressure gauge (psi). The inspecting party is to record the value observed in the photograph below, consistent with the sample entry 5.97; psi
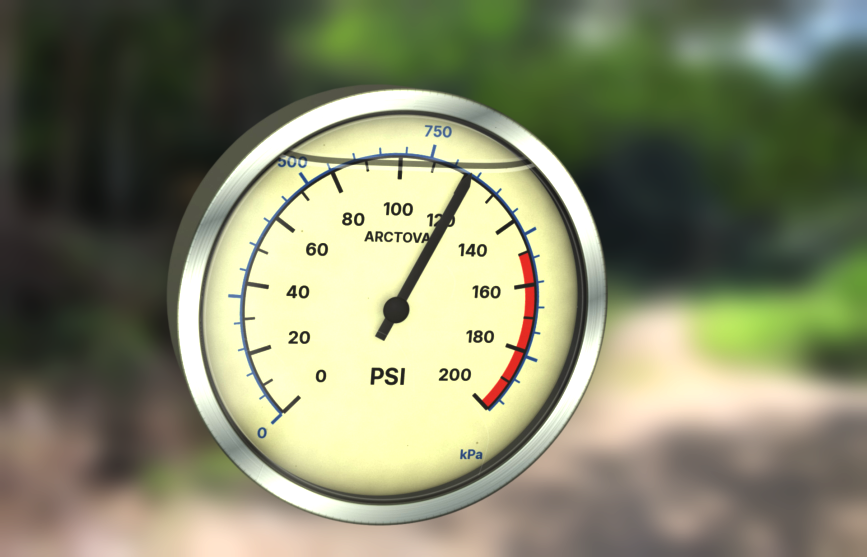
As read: 120; psi
